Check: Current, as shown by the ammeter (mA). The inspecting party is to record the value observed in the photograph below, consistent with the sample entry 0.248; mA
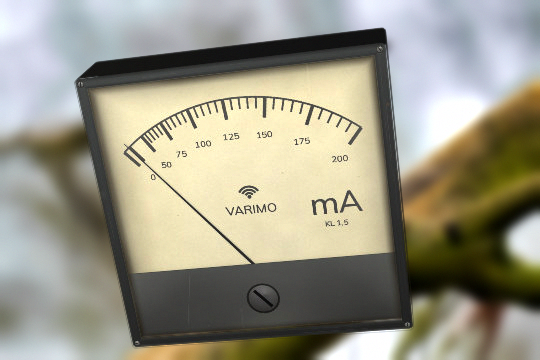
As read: 25; mA
